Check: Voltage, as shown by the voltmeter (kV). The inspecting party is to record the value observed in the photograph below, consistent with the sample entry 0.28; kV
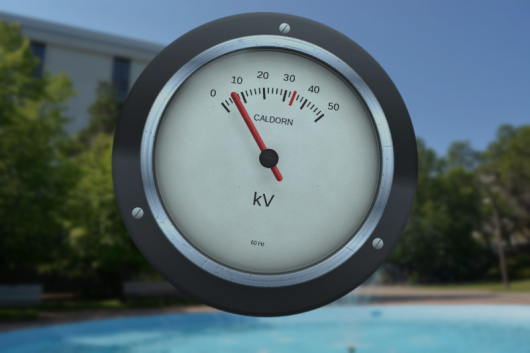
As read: 6; kV
